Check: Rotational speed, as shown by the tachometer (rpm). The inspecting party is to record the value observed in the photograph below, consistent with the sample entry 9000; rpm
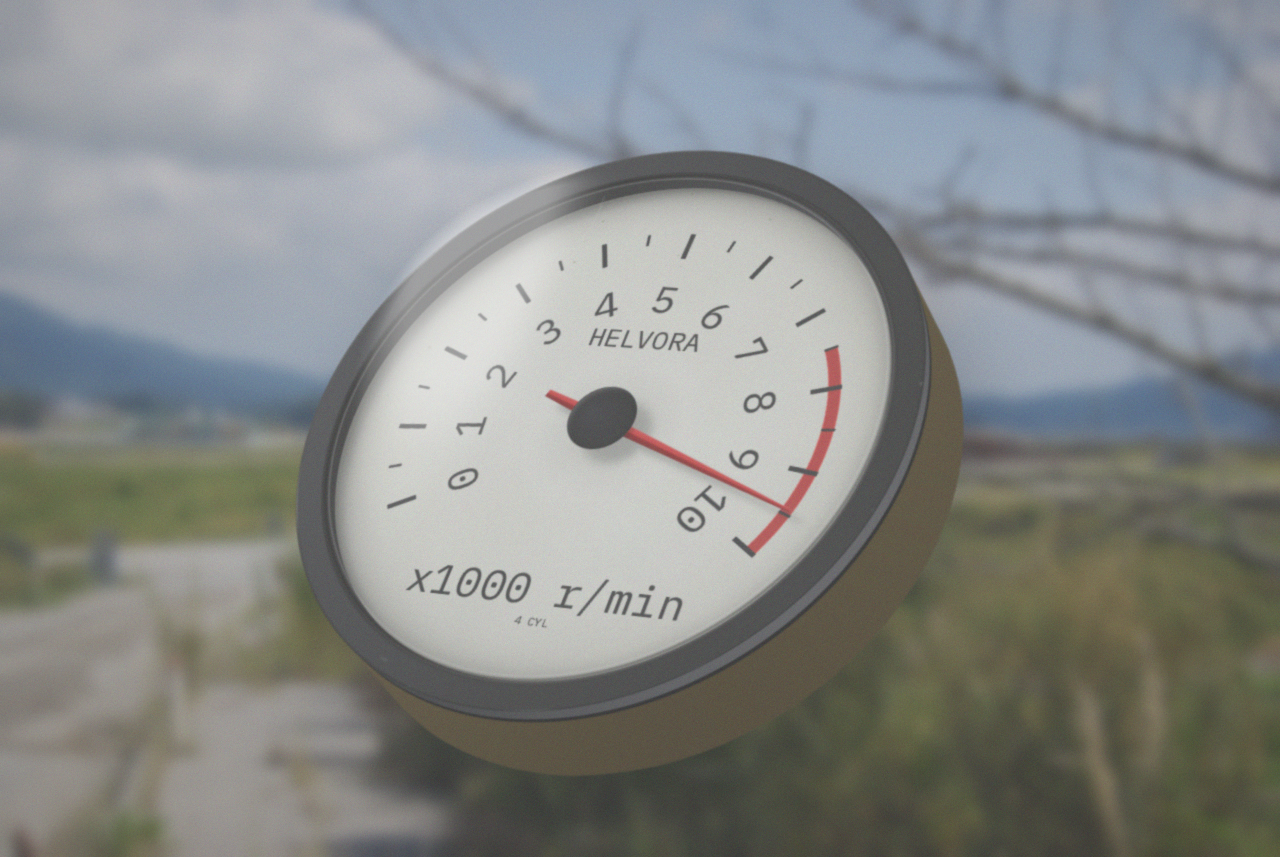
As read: 9500; rpm
